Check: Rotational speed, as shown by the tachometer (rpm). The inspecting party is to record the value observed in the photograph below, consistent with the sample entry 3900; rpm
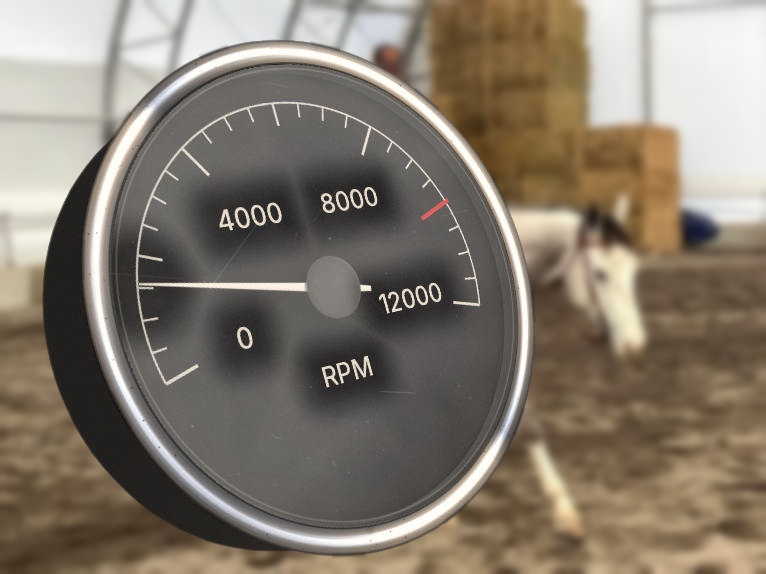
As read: 1500; rpm
